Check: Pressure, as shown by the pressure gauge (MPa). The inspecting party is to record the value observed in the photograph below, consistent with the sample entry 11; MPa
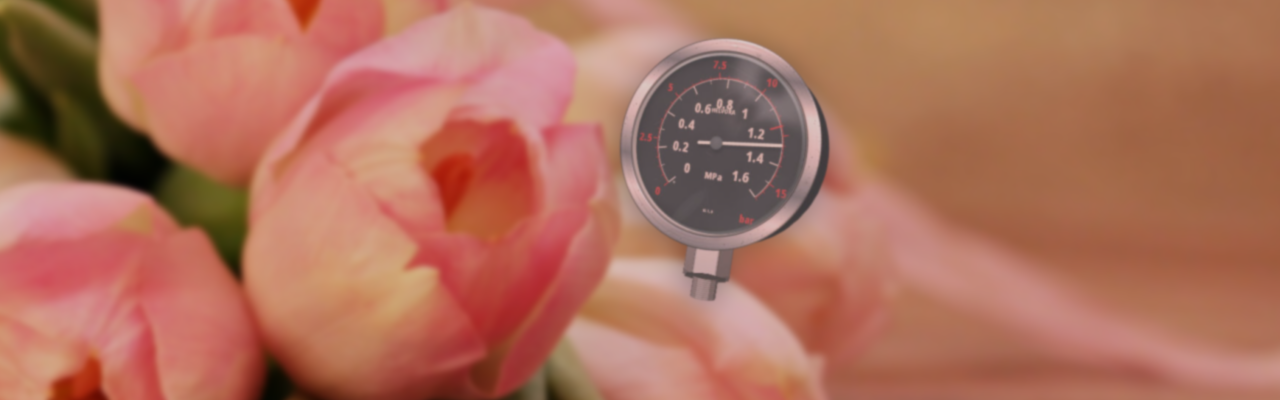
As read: 1.3; MPa
